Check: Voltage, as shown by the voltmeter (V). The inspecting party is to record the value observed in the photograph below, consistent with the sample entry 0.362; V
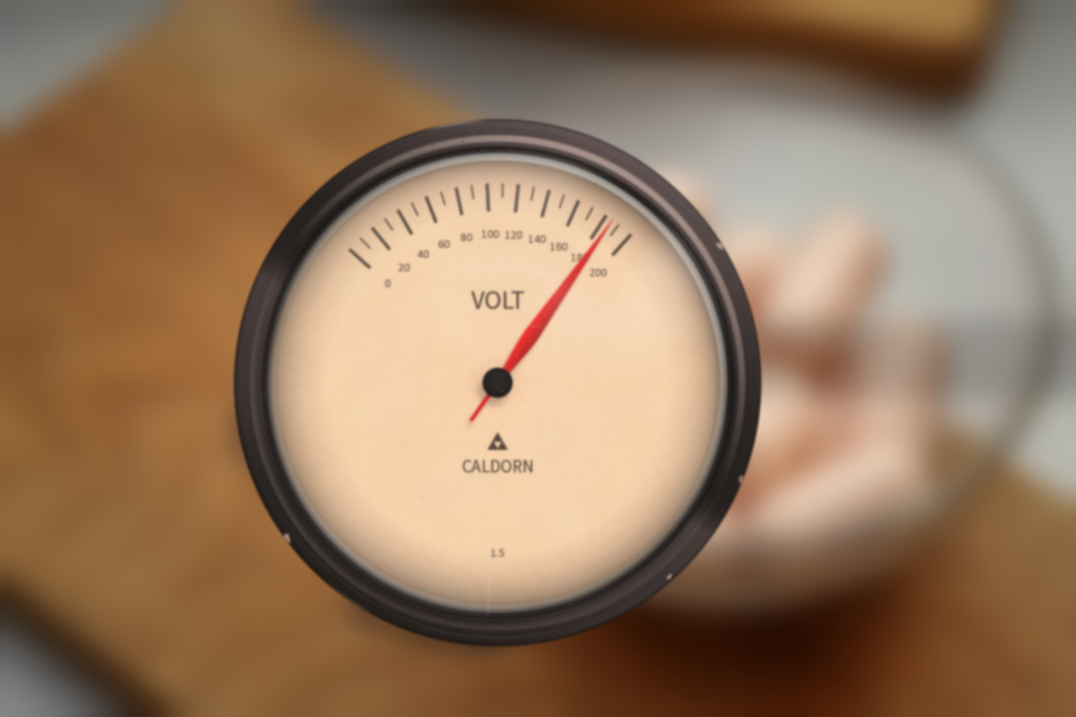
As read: 185; V
